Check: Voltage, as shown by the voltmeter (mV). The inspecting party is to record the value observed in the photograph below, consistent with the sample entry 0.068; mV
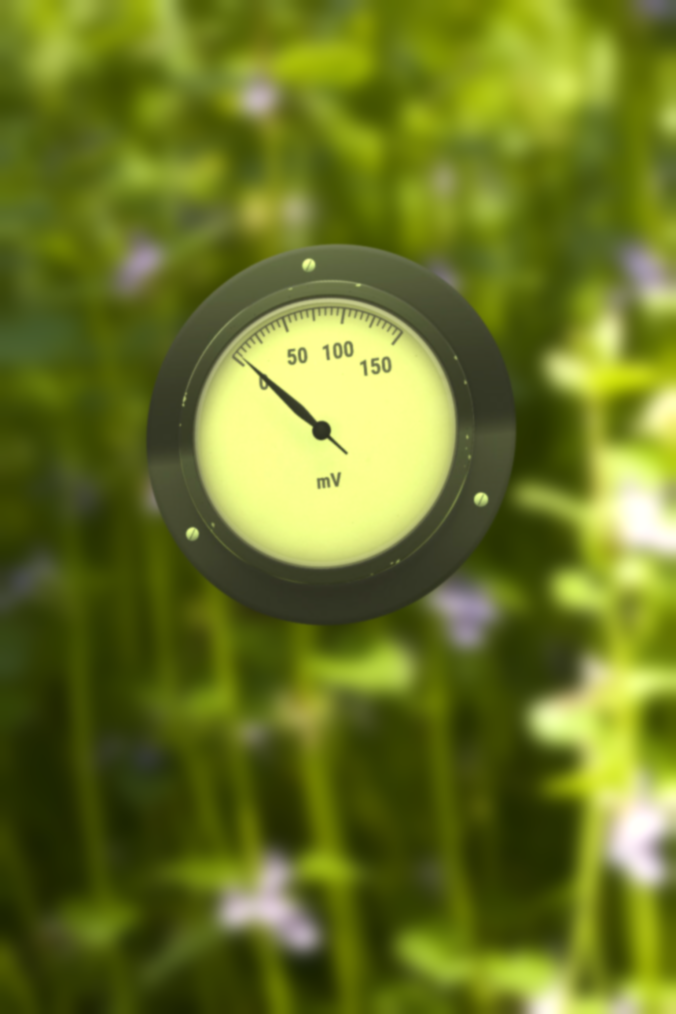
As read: 5; mV
